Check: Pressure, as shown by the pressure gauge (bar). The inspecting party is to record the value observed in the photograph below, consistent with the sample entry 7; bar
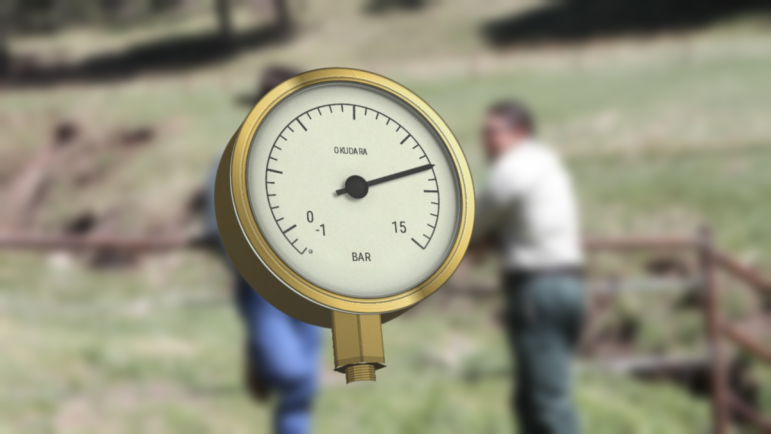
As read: 11.5; bar
